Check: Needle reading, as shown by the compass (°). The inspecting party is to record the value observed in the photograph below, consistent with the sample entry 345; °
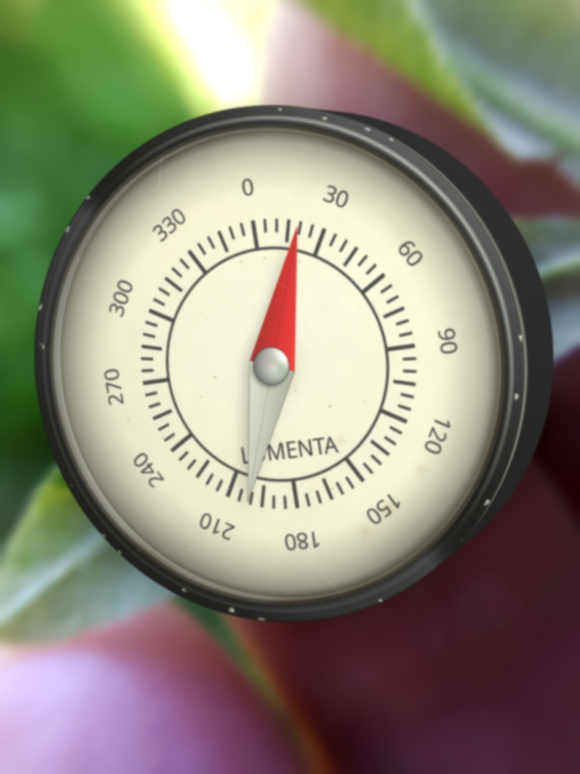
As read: 20; °
